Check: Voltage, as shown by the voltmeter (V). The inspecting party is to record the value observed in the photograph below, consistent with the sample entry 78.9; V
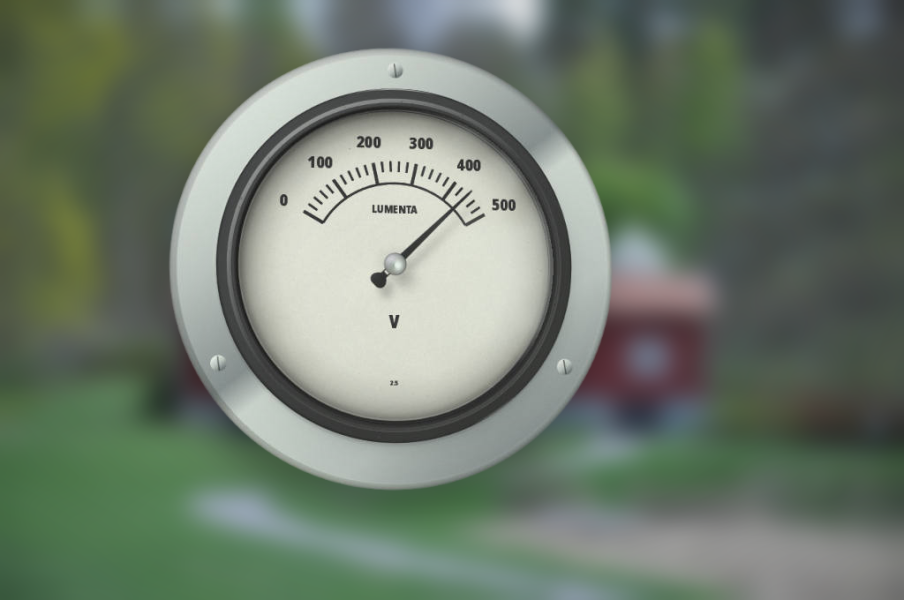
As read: 440; V
